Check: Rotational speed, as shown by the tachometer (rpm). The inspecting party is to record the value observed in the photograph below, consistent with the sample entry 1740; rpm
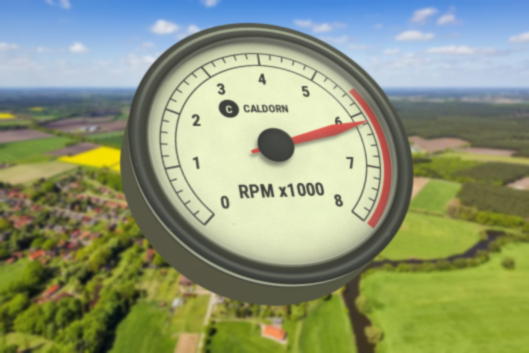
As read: 6200; rpm
